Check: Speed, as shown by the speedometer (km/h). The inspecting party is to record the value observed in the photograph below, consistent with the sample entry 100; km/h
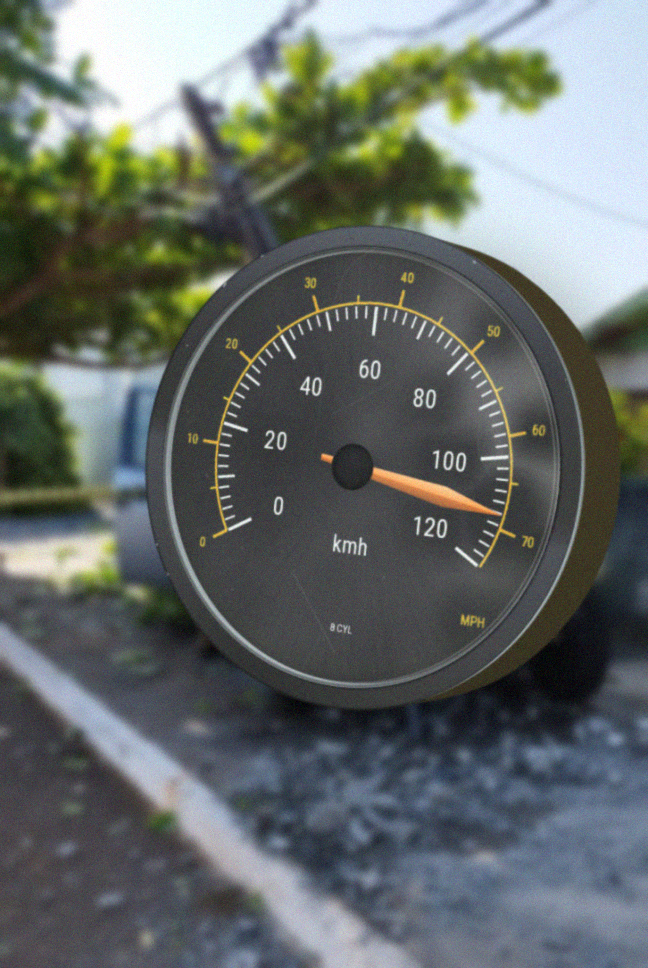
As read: 110; km/h
